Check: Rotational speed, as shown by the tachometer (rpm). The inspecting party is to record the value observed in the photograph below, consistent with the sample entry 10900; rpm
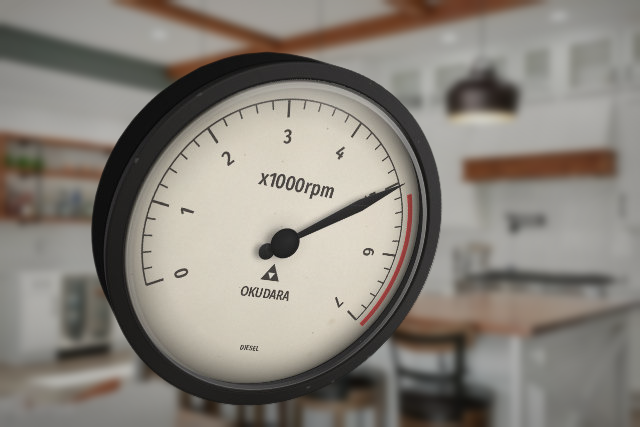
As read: 5000; rpm
